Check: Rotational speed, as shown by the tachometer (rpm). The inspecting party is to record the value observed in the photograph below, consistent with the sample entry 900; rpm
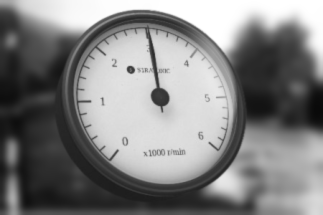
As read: 3000; rpm
